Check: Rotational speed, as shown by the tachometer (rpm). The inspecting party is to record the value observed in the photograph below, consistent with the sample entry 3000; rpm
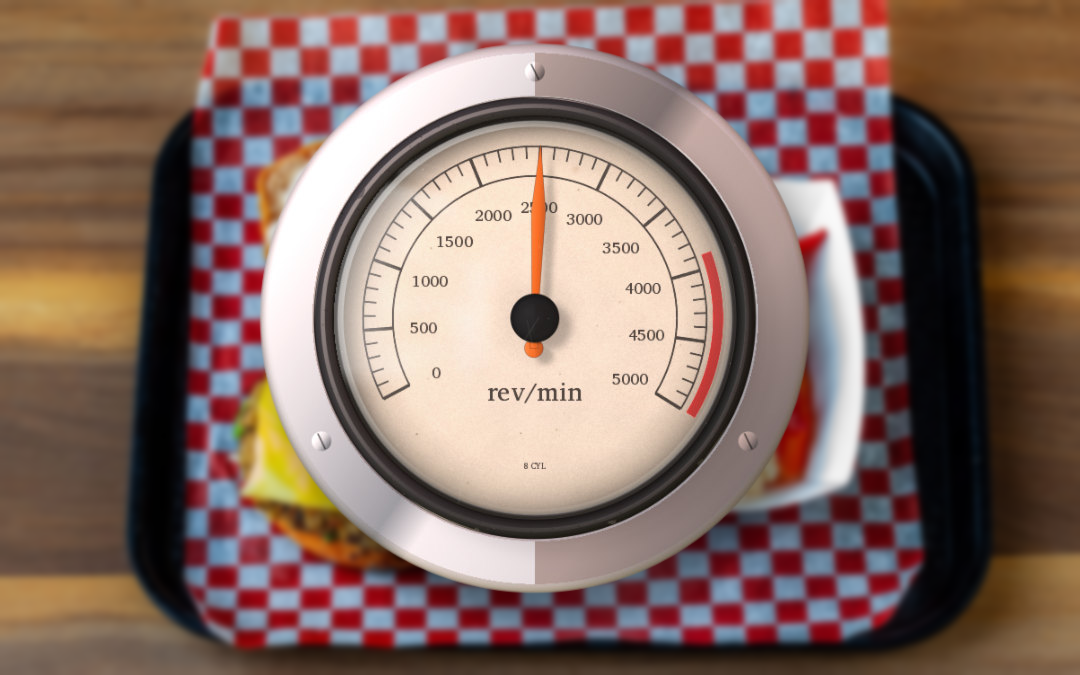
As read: 2500; rpm
